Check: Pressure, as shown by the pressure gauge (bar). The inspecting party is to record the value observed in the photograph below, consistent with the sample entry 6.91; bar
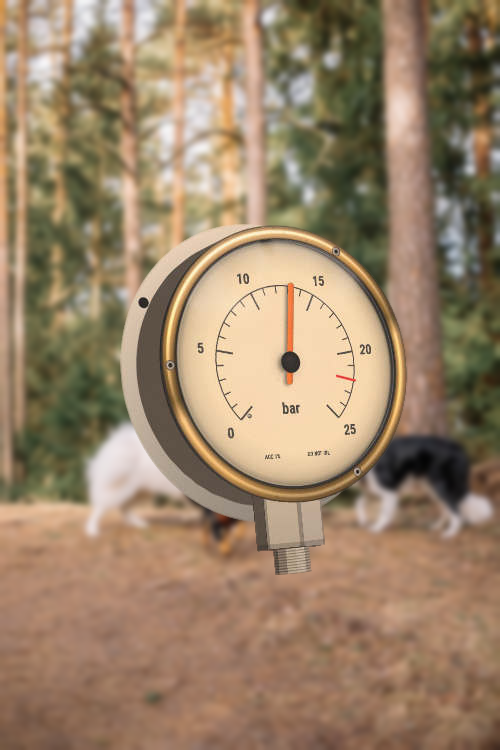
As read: 13; bar
